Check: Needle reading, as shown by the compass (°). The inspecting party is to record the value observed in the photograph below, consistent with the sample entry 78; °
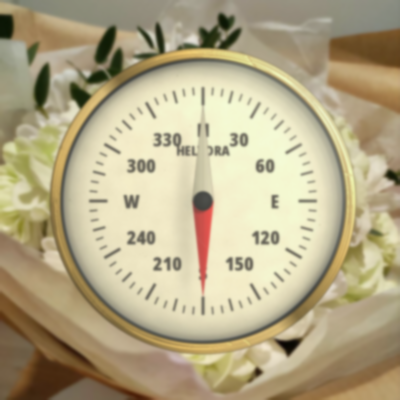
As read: 180; °
